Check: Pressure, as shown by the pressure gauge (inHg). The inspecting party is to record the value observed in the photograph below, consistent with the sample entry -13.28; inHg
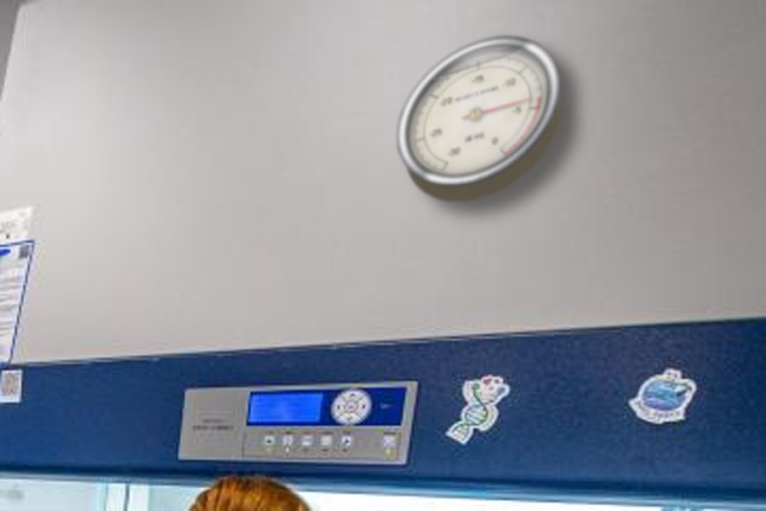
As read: -6; inHg
